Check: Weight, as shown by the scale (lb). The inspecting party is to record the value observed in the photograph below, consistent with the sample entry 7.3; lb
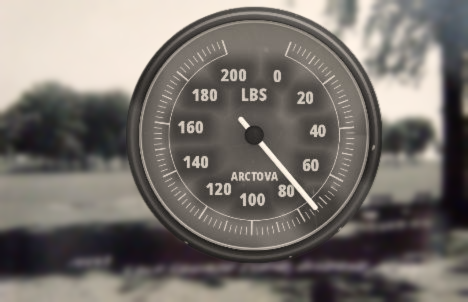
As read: 74; lb
